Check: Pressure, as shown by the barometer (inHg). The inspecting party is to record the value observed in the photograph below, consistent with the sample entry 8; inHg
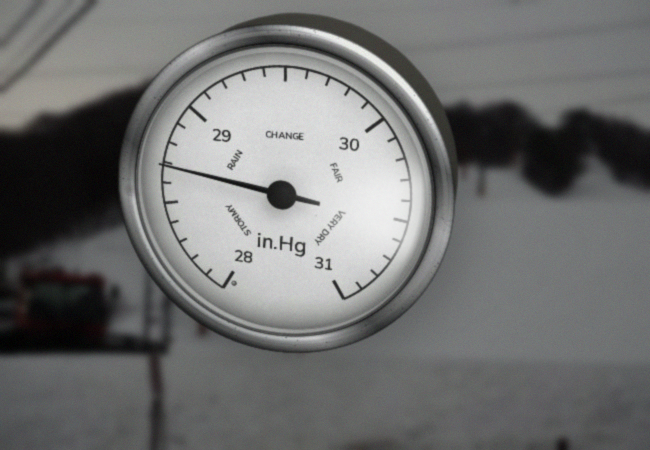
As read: 28.7; inHg
